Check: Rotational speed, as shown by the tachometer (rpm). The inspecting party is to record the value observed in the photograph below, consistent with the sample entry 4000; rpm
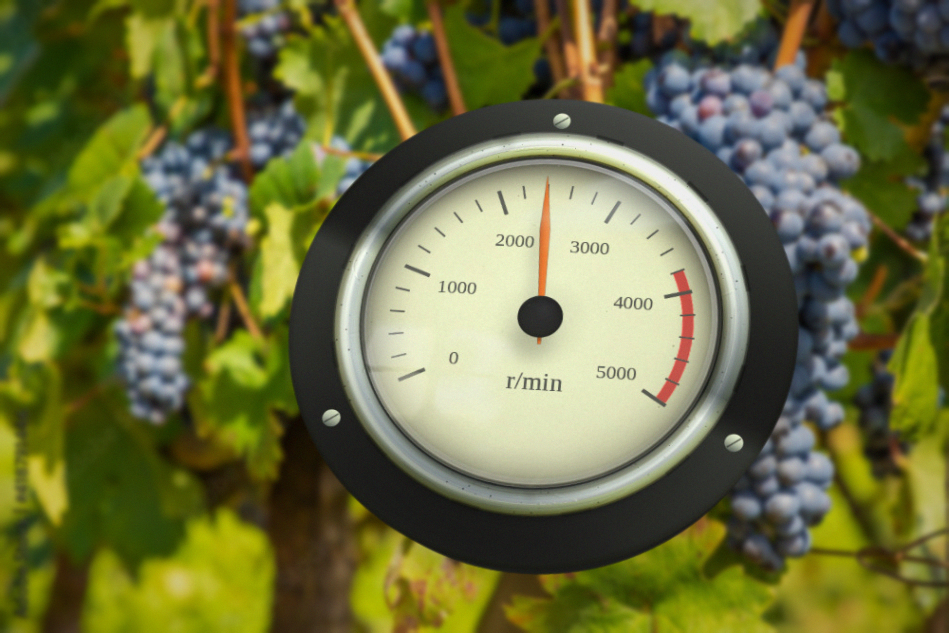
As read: 2400; rpm
